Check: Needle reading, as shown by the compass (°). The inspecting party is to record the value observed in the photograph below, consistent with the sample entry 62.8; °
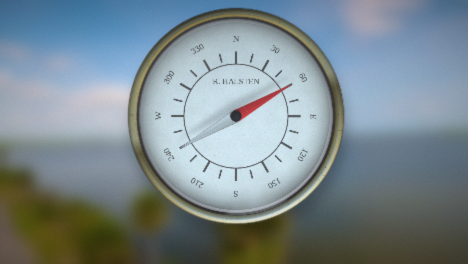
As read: 60; °
